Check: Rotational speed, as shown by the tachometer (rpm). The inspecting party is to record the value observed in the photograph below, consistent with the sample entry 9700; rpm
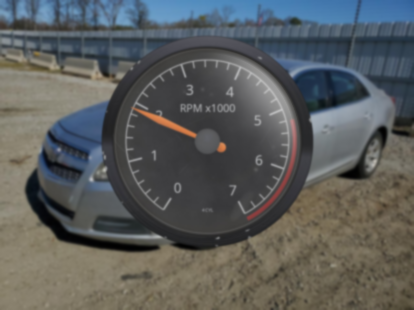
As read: 1900; rpm
